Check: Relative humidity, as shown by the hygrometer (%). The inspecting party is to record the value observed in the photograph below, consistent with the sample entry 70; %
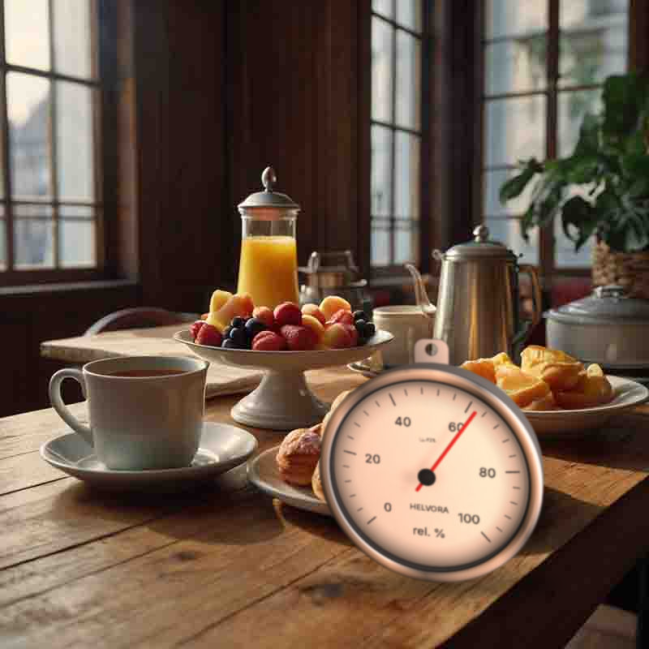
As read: 62; %
